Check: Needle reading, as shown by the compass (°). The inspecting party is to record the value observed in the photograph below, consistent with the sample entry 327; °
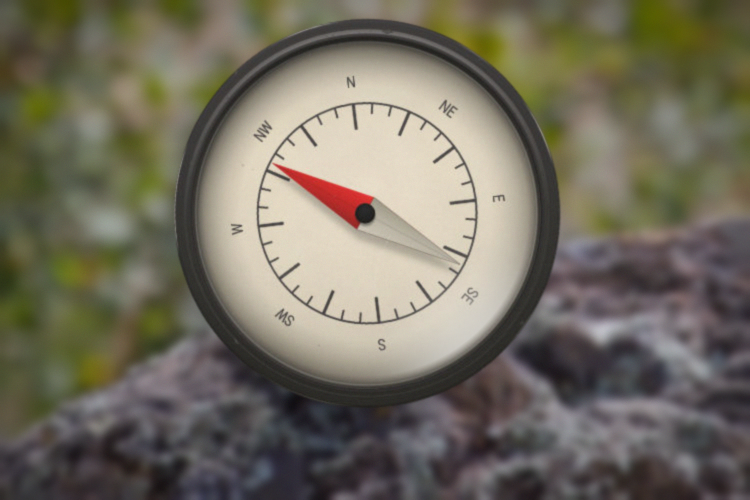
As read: 305; °
